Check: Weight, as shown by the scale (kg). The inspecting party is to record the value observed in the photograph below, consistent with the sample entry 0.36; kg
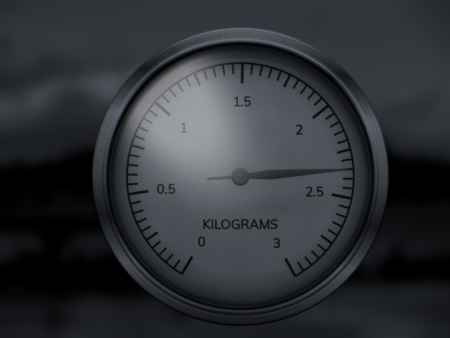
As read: 2.35; kg
